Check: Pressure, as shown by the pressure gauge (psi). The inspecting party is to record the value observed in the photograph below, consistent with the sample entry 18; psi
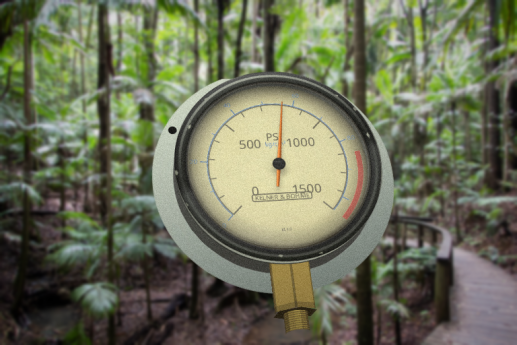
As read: 800; psi
